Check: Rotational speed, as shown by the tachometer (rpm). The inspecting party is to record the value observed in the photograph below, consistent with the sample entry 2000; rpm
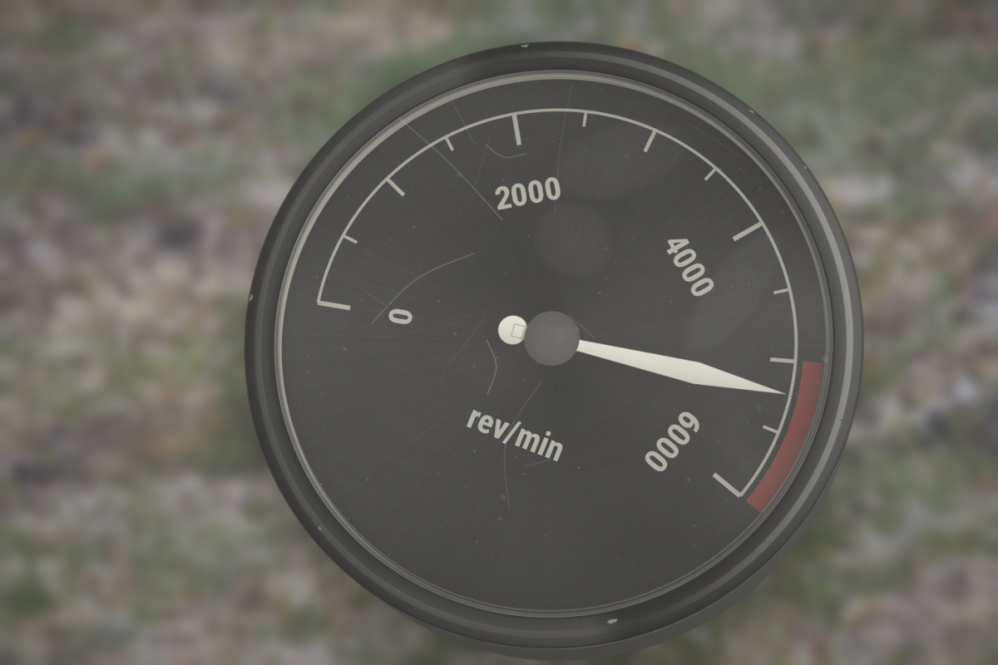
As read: 5250; rpm
